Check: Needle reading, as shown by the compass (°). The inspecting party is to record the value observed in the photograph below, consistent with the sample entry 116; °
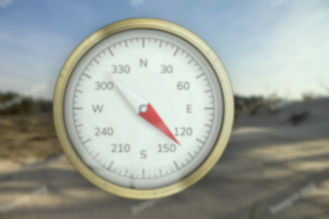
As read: 135; °
